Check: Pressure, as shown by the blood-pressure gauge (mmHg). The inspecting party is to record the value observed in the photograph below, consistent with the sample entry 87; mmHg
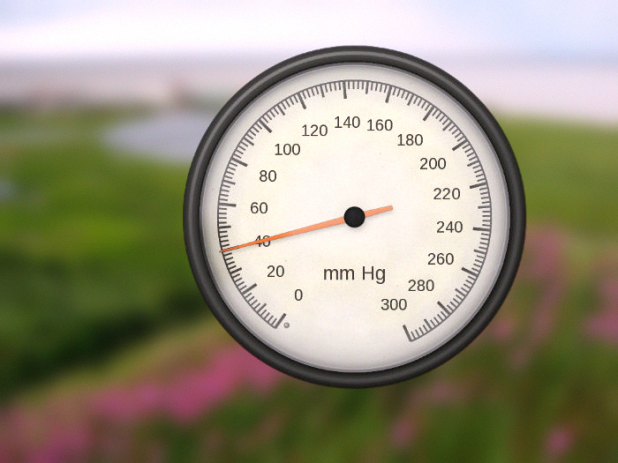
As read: 40; mmHg
